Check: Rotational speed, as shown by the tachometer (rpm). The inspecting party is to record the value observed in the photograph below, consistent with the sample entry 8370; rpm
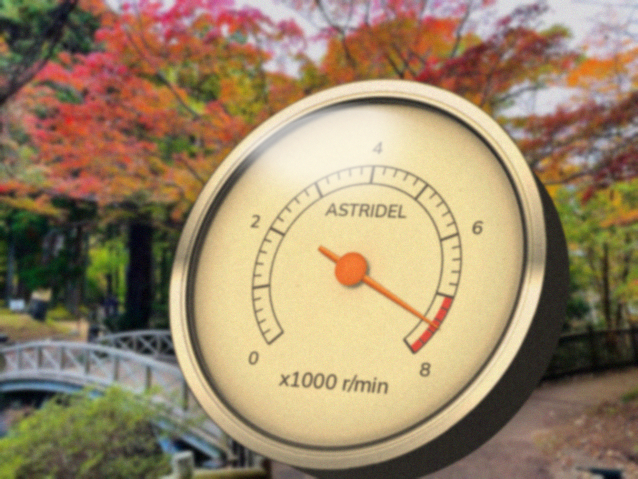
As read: 7500; rpm
